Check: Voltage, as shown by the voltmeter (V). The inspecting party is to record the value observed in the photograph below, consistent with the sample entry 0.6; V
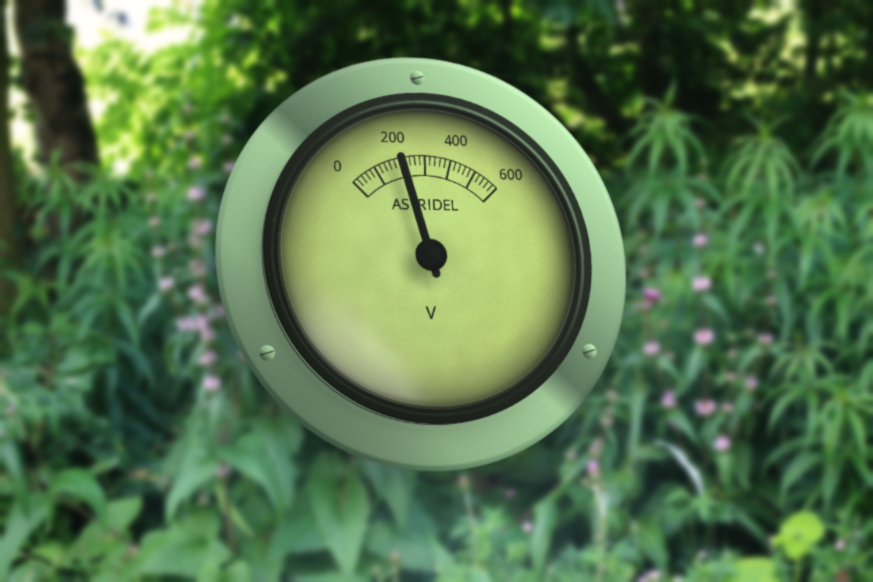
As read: 200; V
